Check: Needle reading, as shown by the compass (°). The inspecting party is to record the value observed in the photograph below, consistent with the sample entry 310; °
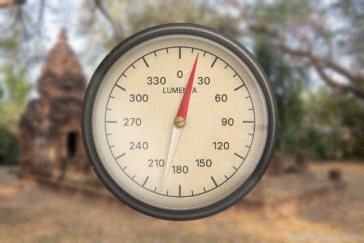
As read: 15; °
